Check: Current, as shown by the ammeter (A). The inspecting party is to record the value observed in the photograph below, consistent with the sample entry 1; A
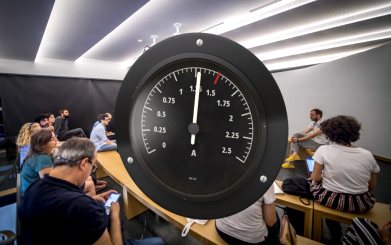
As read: 1.3; A
